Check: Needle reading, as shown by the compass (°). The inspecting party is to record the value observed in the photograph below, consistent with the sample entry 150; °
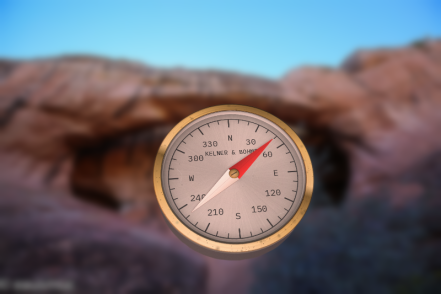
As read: 50; °
